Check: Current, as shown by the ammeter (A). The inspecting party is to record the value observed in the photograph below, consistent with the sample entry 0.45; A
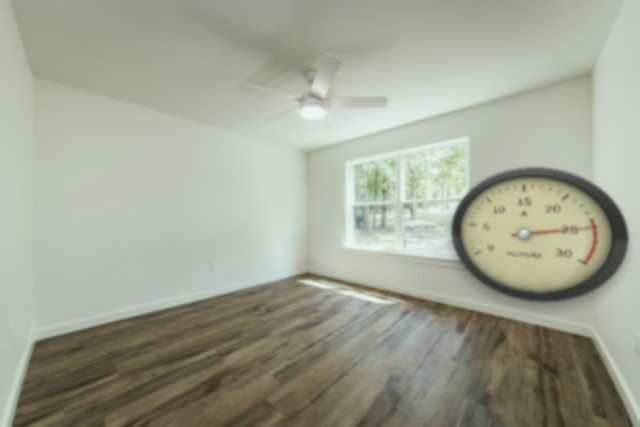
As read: 25; A
